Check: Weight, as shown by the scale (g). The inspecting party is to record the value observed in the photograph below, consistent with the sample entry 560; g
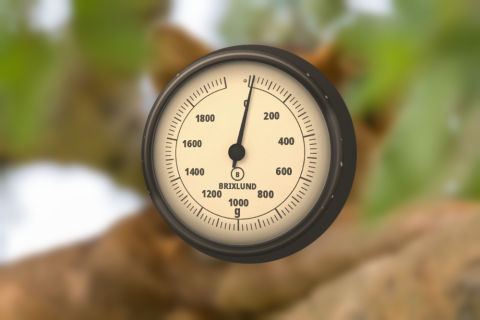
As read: 20; g
